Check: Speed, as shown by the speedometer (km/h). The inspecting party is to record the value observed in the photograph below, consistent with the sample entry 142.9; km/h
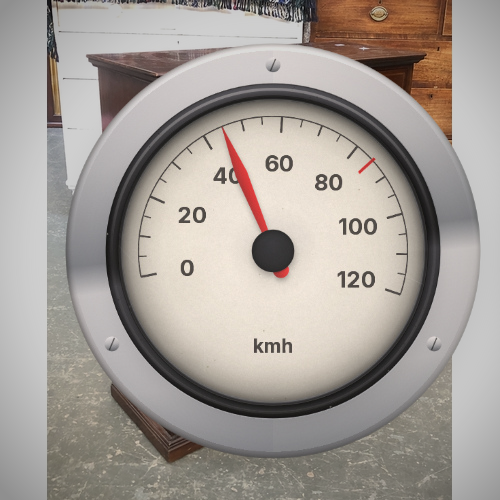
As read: 45; km/h
